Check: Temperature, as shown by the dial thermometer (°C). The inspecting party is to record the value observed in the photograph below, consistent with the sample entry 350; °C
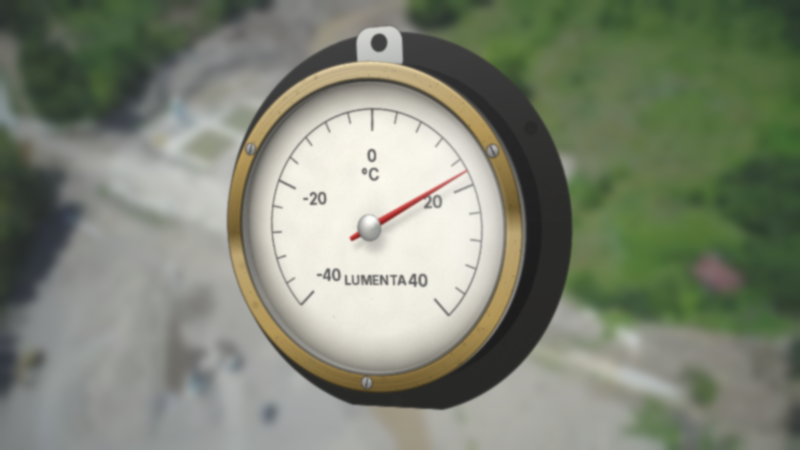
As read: 18; °C
